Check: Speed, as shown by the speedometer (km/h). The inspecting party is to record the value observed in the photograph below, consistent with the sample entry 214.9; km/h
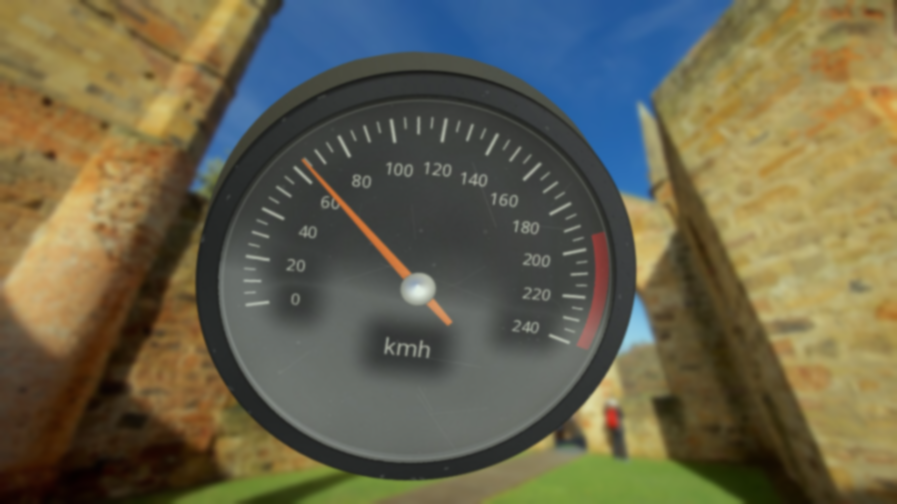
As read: 65; km/h
